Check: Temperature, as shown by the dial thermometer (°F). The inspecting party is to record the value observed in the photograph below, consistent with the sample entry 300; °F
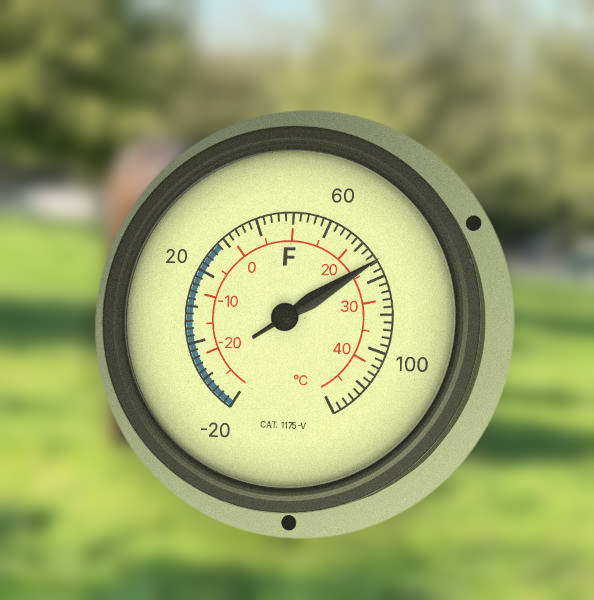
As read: 76; °F
